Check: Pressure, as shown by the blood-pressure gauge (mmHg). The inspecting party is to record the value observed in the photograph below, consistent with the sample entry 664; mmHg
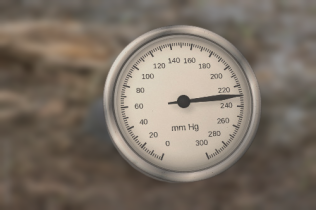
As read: 230; mmHg
